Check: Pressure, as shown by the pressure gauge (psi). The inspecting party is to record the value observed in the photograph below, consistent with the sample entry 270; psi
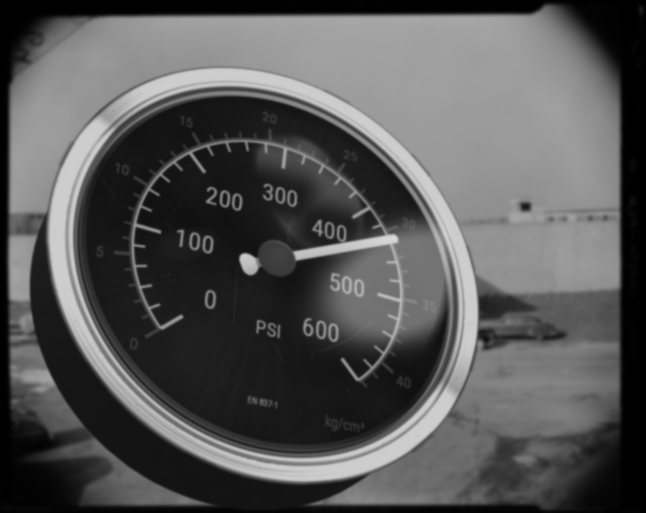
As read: 440; psi
